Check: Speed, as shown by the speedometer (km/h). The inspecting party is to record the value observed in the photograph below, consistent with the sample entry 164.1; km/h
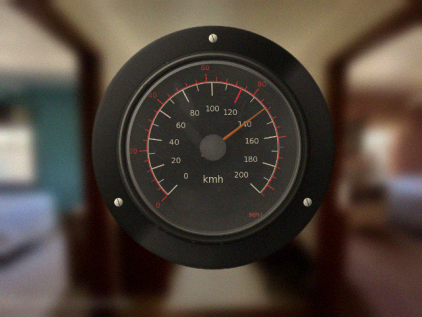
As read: 140; km/h
